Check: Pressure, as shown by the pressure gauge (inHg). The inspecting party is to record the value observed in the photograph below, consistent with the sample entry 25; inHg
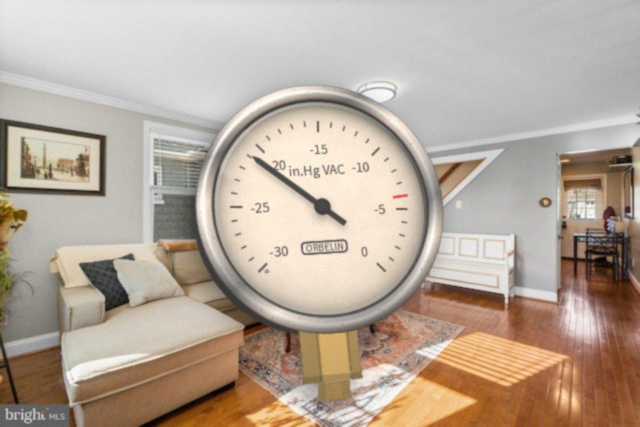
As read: -21; inHg
